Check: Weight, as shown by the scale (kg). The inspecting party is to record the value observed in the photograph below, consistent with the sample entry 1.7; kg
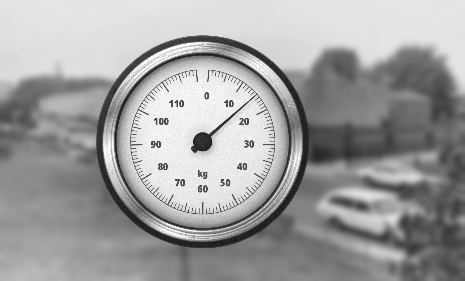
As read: 15; kg
